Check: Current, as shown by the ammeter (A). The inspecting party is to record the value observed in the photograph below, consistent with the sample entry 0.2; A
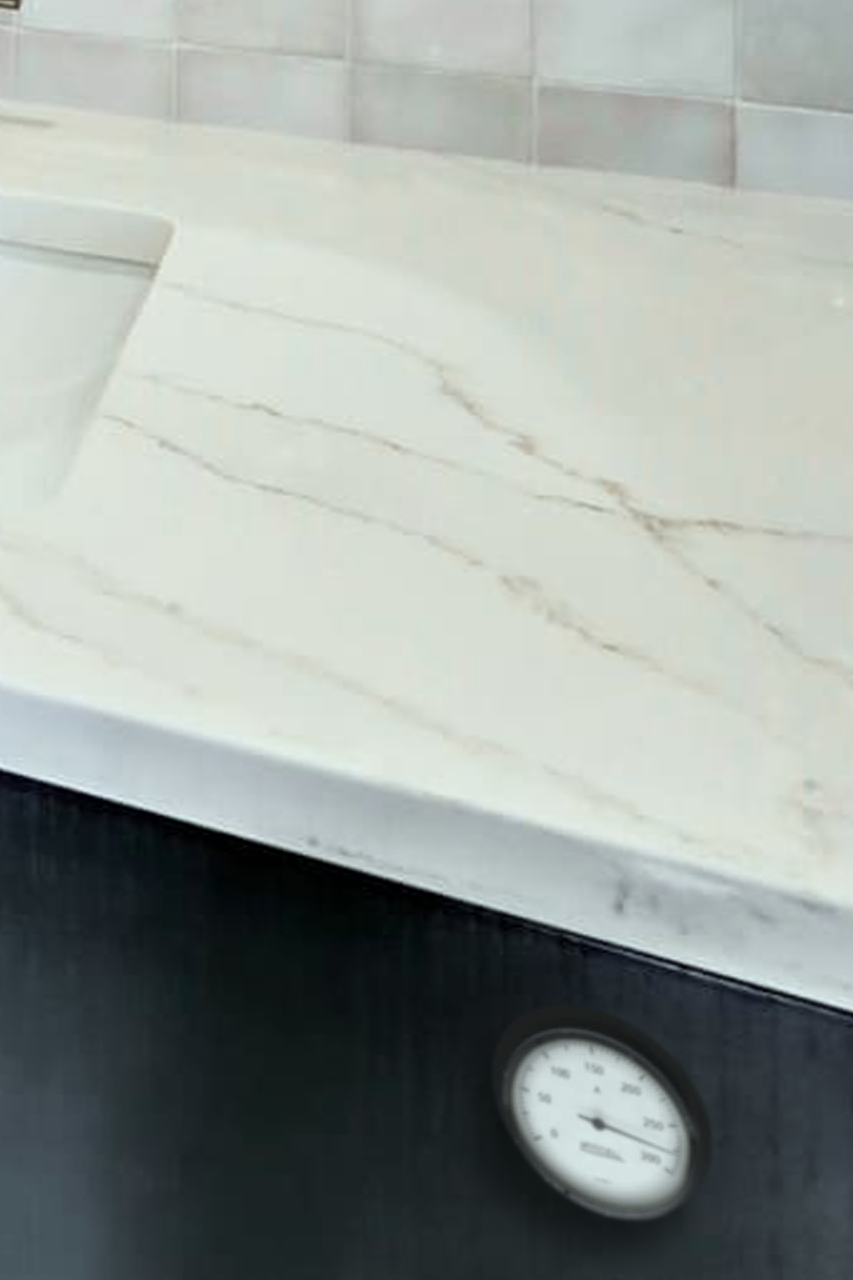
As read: 275; A
